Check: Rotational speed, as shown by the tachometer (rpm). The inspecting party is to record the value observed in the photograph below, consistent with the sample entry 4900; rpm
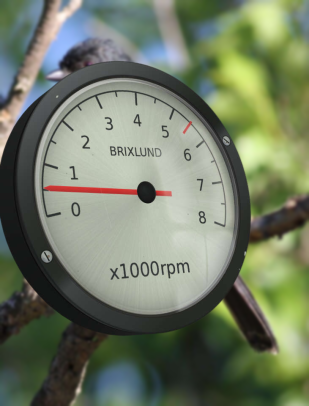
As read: 500; rpm
